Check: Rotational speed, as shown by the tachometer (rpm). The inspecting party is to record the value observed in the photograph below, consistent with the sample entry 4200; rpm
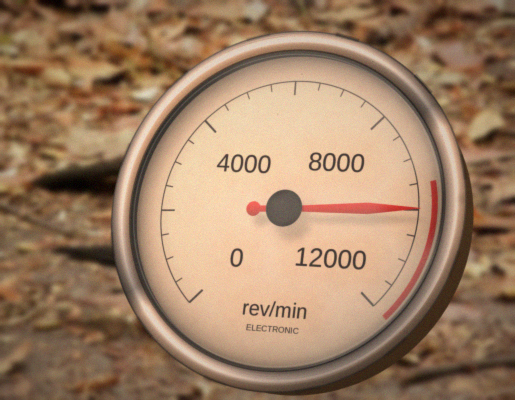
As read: 10000; rpm
